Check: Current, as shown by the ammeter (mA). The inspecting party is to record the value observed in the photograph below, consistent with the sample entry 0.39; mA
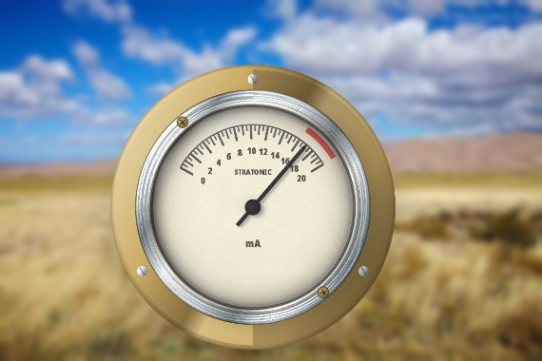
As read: 17; mA
